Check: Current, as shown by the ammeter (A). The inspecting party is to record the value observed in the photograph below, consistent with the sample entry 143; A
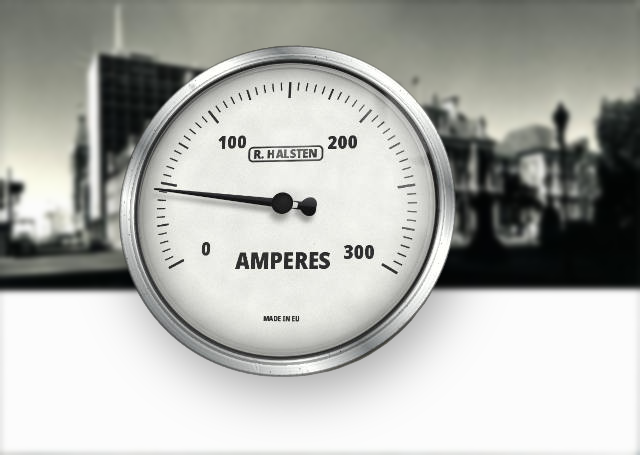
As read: 45; A
